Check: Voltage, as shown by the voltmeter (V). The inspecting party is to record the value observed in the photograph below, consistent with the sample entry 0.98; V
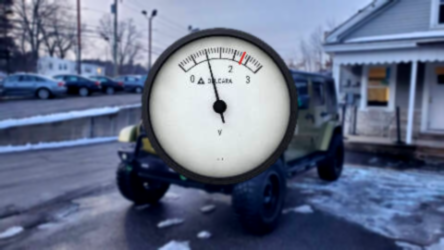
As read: 1; V
